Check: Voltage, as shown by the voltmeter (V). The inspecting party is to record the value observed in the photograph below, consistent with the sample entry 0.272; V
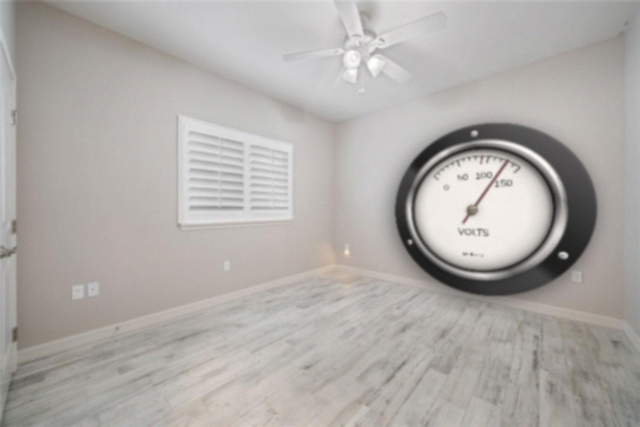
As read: 130; V
